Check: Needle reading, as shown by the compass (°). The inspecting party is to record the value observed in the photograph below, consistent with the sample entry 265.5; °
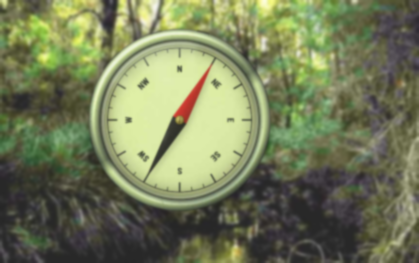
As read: 30; °
